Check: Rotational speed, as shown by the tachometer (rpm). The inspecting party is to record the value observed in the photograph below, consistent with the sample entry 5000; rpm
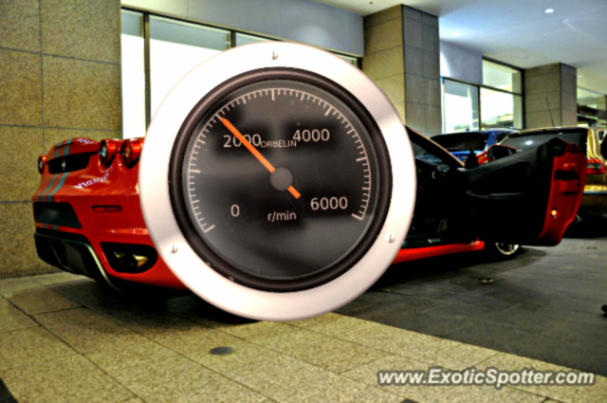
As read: 2000; rpm
